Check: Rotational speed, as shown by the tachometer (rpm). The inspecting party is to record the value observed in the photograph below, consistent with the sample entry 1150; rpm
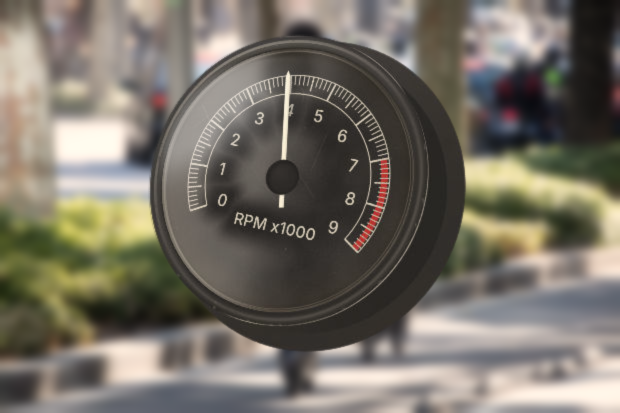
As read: 4000; rpm
